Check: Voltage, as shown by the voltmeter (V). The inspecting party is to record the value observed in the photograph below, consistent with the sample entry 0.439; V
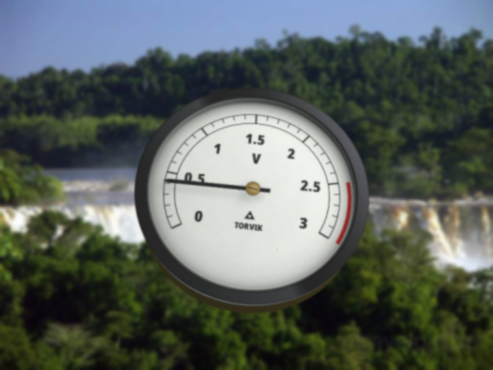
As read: 0.4; V
